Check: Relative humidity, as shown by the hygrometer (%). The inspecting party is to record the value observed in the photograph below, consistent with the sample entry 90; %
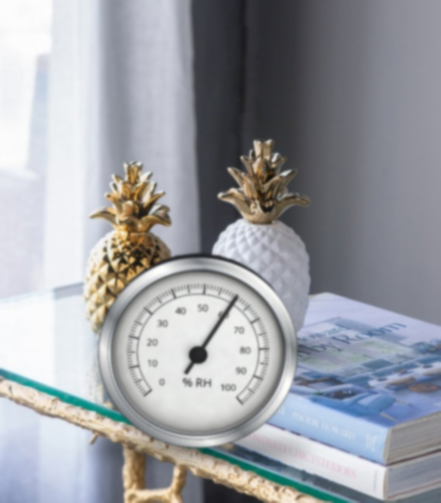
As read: 60; %
